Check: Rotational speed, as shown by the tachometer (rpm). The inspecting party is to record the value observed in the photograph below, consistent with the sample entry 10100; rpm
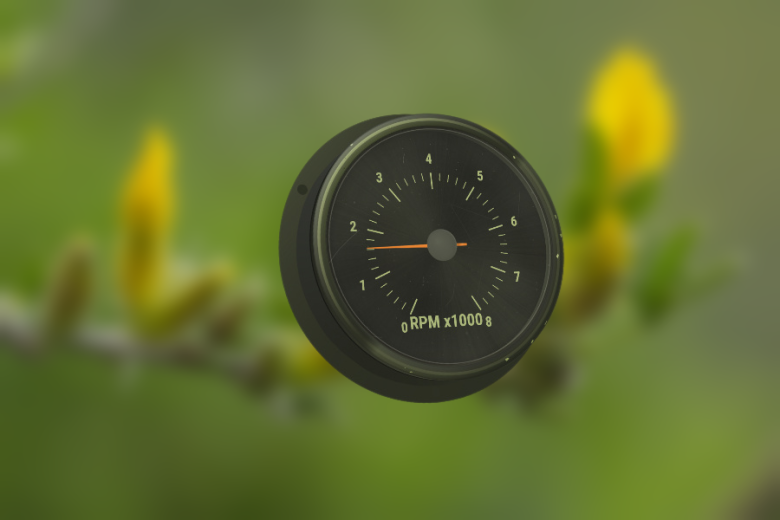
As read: 1600; rpm
